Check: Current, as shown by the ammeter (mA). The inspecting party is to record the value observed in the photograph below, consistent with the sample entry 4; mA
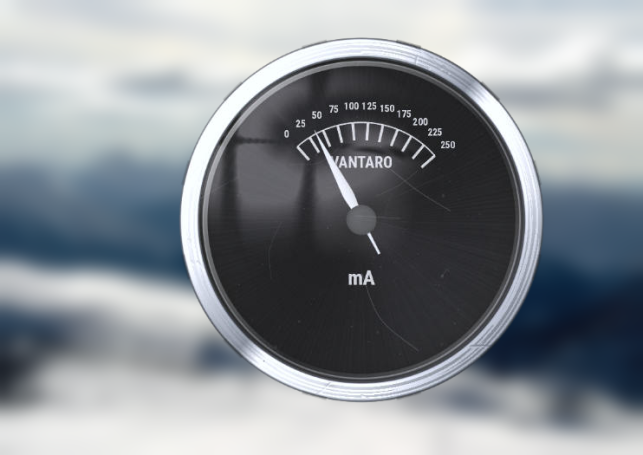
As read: 37.5; mA
